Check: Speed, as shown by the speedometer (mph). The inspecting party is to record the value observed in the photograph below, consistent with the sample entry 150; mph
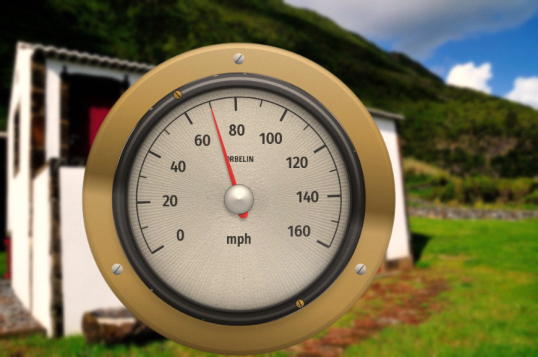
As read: 70; mph
